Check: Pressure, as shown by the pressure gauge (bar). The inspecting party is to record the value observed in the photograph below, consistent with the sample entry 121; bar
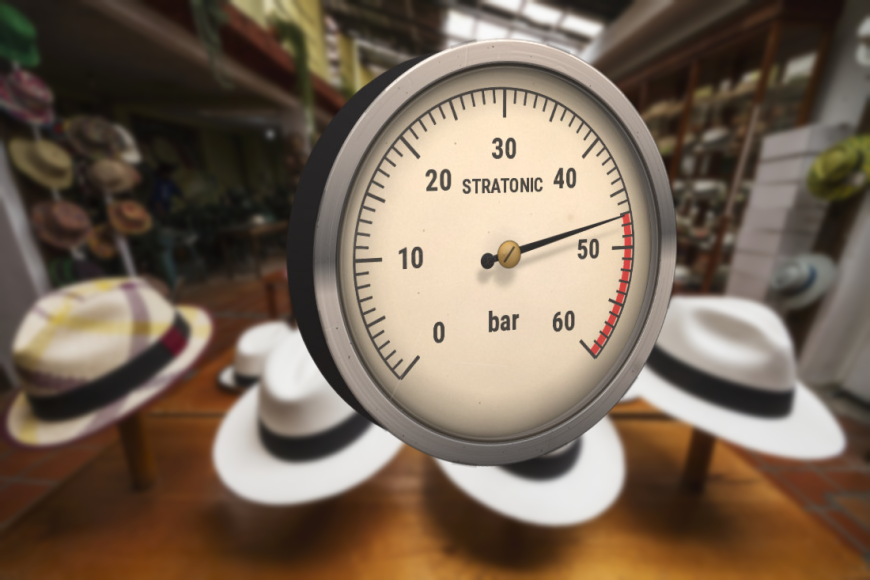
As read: 47; bar
